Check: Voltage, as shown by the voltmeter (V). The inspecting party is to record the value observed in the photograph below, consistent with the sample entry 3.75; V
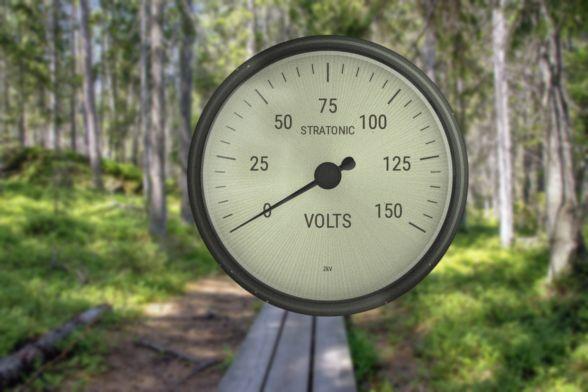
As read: 0; V
